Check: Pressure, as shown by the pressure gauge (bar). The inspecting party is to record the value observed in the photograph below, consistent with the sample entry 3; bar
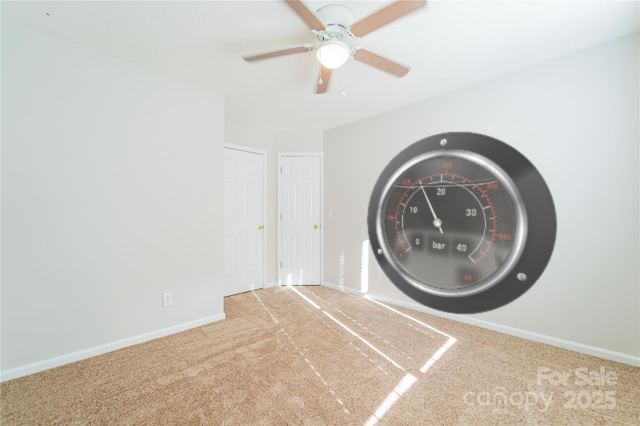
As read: 16; bar
